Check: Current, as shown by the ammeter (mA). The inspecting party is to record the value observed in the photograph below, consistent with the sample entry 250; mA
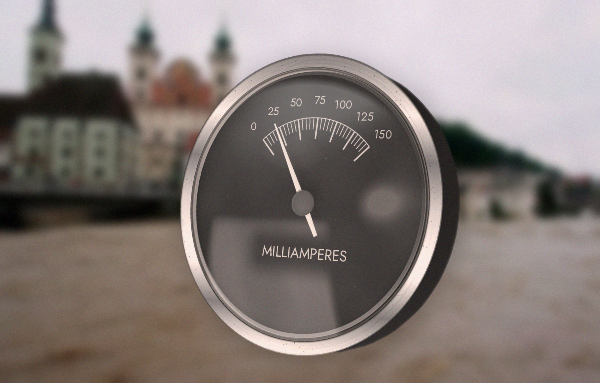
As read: 25; mA
